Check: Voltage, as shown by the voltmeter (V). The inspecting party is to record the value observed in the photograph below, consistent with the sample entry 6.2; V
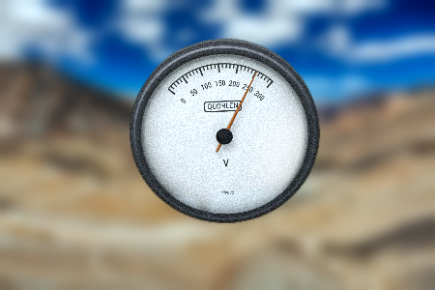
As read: 250; V
